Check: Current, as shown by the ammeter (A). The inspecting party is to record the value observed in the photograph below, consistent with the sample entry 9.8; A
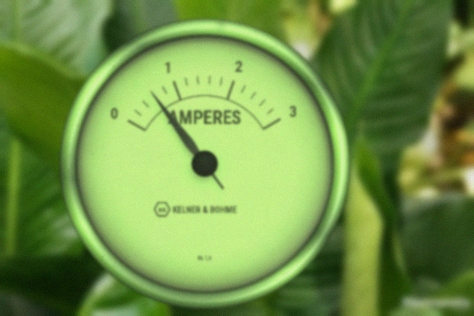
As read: 0.6; A
